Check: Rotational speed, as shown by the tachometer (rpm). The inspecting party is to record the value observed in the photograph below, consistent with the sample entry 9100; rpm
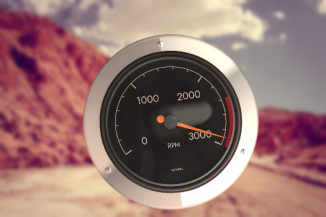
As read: 2900; rpm
